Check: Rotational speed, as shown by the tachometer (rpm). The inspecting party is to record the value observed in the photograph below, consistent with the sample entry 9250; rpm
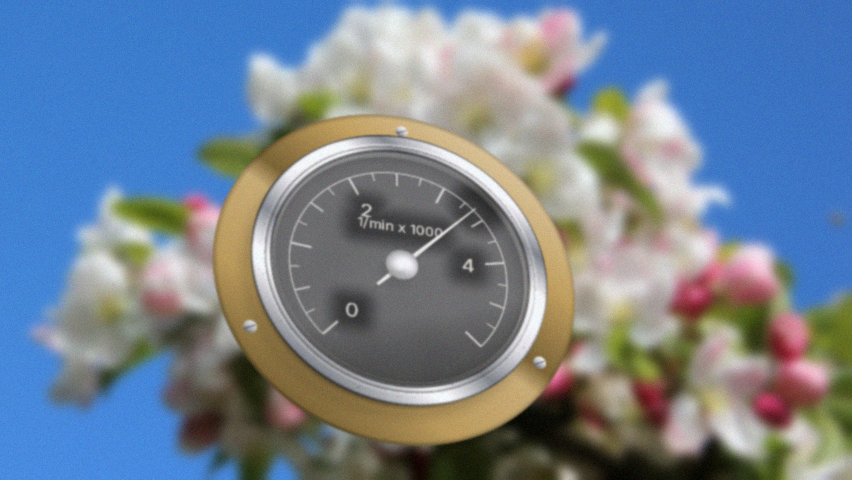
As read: 3375; rpm
